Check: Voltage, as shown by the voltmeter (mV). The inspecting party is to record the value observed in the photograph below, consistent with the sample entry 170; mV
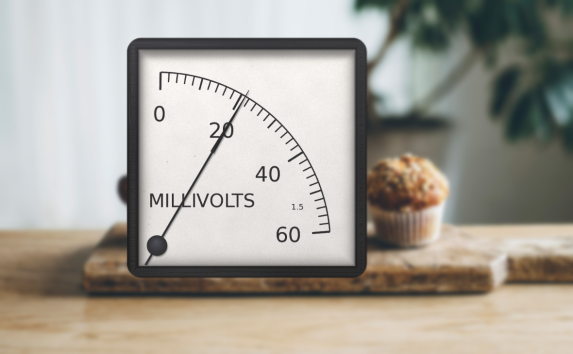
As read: 21; mV
